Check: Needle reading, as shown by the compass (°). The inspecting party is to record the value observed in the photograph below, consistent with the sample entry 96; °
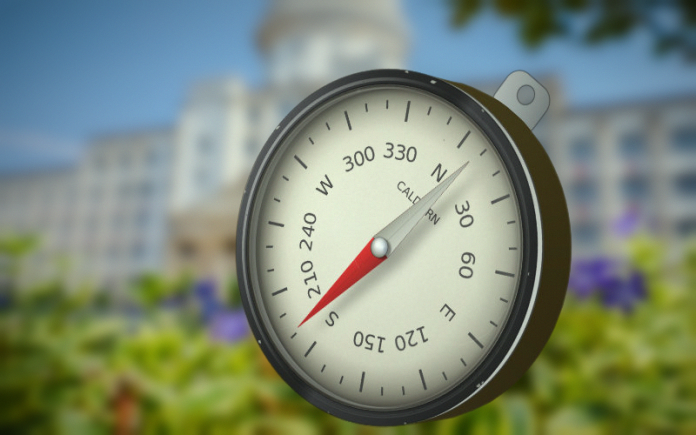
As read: 190; °
